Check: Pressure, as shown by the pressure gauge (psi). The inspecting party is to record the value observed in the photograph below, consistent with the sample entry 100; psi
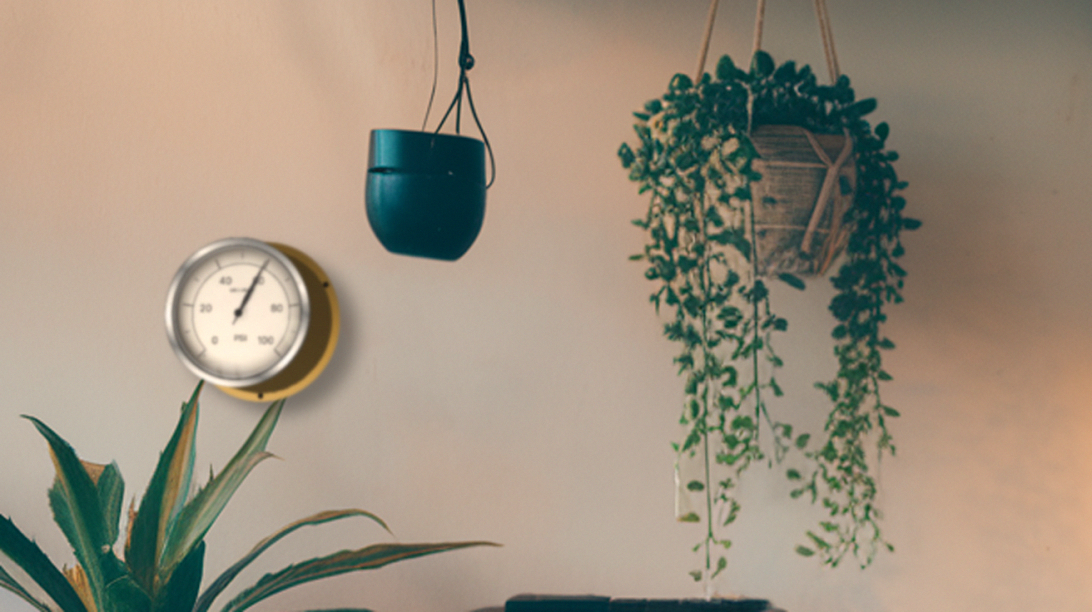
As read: 60; psi
